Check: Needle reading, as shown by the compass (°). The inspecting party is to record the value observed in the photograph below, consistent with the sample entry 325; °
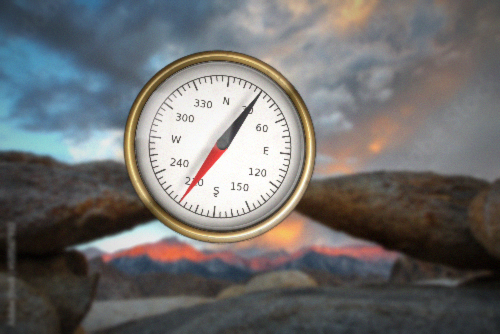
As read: 210; °
